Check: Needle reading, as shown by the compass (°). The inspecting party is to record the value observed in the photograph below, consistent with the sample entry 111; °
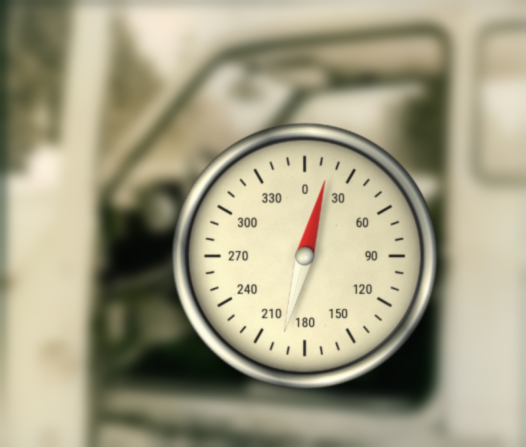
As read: 15; °
